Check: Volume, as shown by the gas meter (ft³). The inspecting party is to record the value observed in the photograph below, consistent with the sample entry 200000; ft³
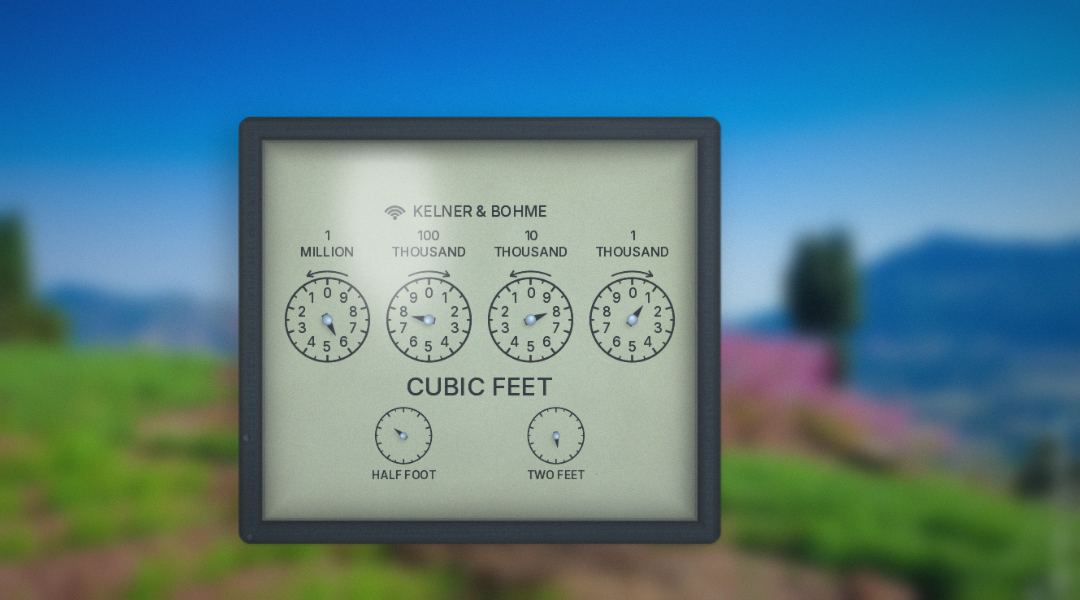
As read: 578100; ft³
